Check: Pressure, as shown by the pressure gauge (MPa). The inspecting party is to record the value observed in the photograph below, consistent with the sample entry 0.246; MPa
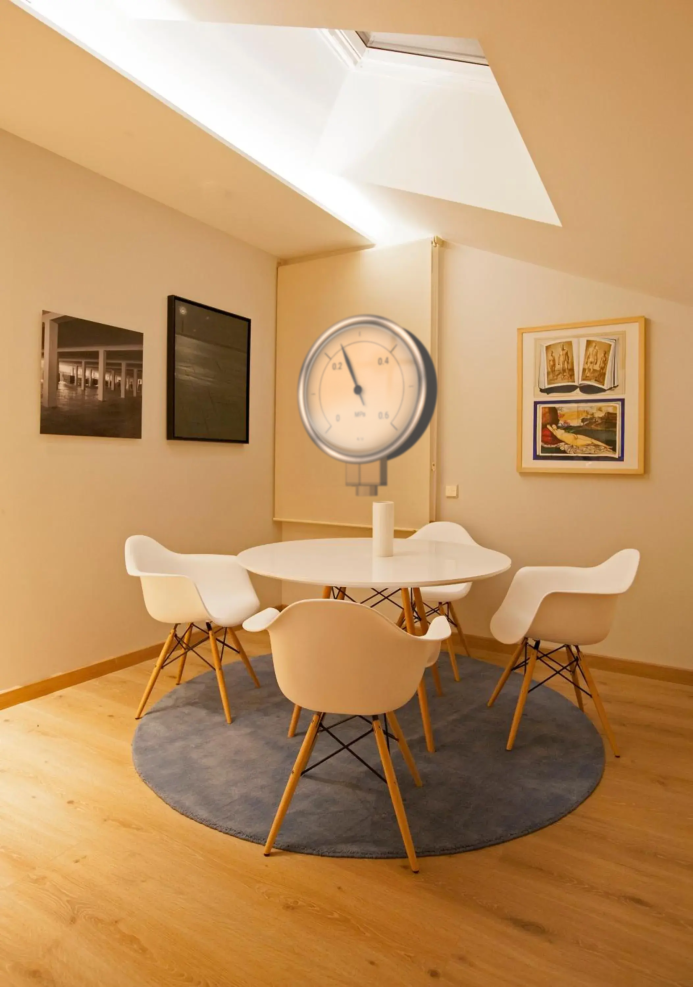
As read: 0.25; MPa
